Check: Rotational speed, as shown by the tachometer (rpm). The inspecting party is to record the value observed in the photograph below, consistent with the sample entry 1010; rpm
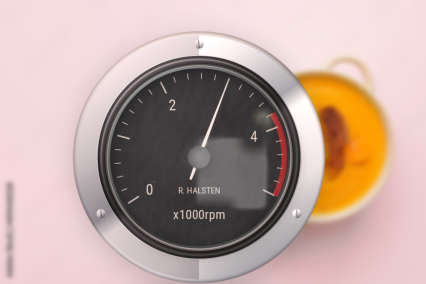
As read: 3000; rpm
